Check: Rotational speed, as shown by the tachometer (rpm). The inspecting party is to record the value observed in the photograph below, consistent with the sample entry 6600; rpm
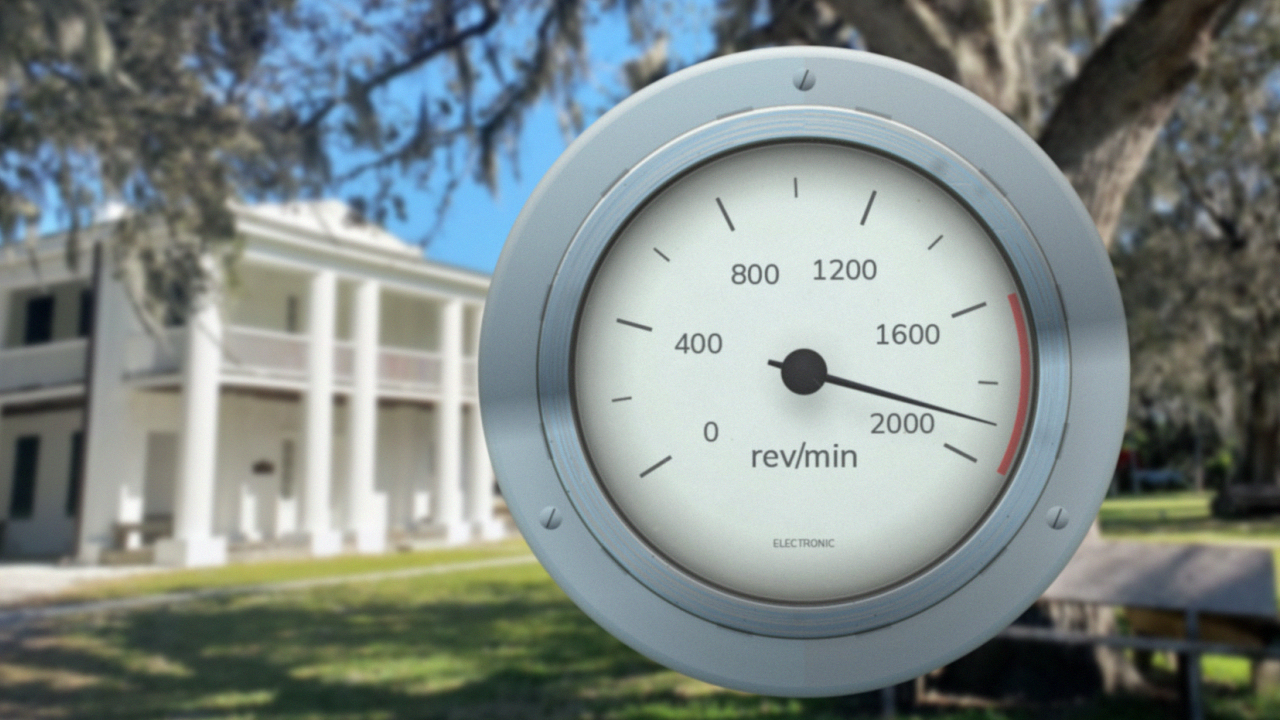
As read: 1900; rpm
